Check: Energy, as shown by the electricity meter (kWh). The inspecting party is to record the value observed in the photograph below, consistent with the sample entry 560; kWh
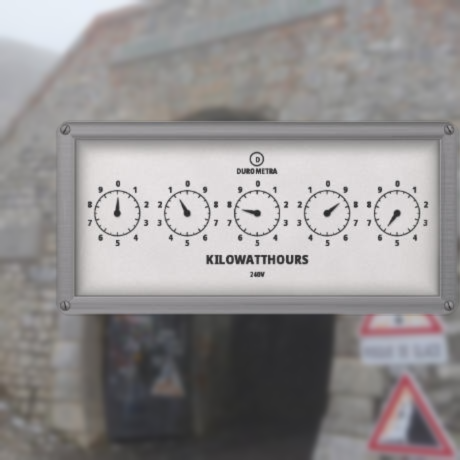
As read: 786; kWh
